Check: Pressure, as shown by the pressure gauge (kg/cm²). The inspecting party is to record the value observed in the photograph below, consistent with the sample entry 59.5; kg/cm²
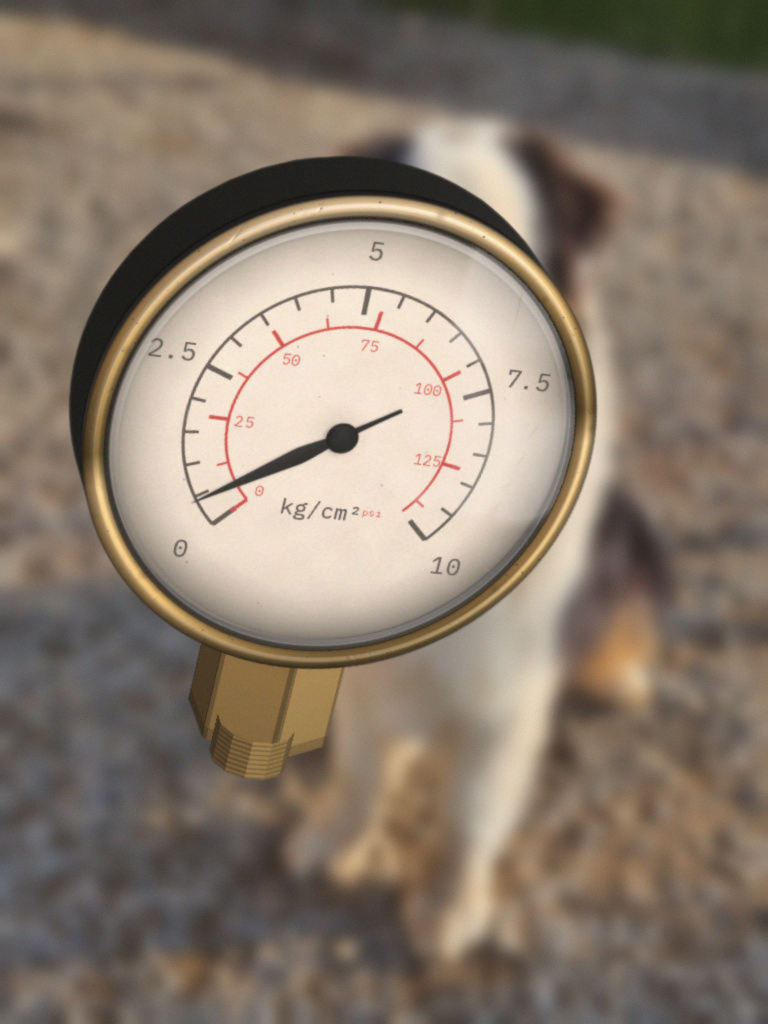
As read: 0.5; kg/cm²
